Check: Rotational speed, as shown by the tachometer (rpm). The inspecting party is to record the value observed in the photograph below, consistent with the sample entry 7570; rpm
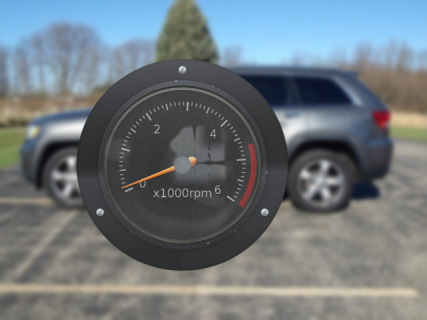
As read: 100; rpm
